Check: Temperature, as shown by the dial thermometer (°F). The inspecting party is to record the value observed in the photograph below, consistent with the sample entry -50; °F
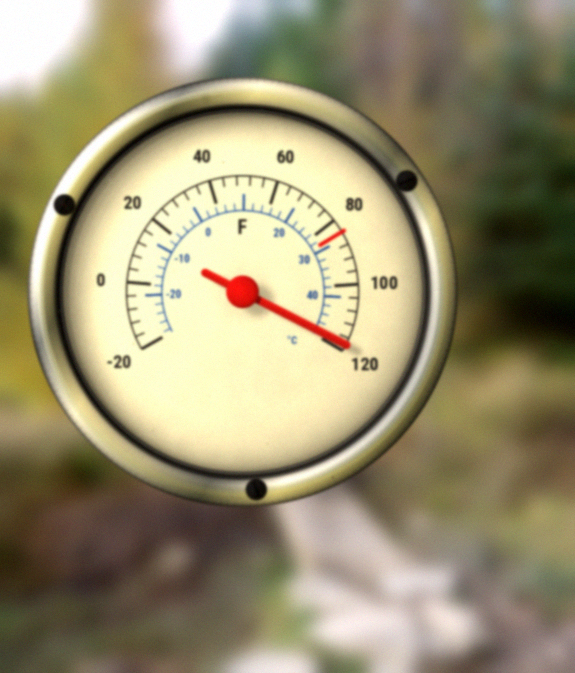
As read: 118; °F
